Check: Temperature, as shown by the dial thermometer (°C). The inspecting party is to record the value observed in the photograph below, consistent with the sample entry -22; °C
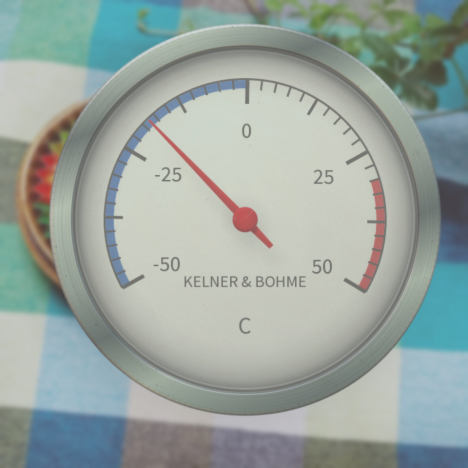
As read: -18.75; °C
